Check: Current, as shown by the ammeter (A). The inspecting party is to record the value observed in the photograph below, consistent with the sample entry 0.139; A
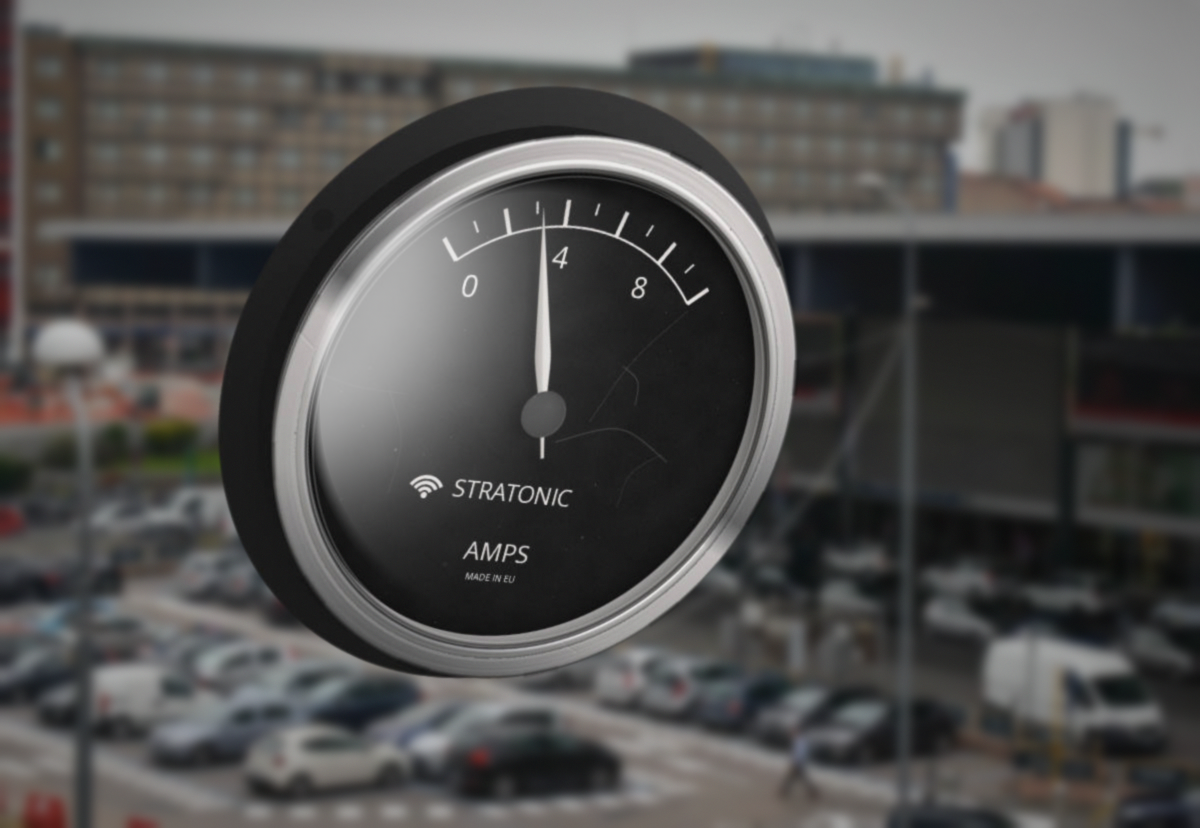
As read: 3; A
